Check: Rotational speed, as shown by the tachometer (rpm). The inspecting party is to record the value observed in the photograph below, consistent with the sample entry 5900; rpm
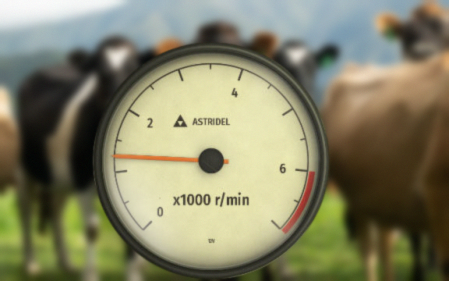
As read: 1250; rpm
